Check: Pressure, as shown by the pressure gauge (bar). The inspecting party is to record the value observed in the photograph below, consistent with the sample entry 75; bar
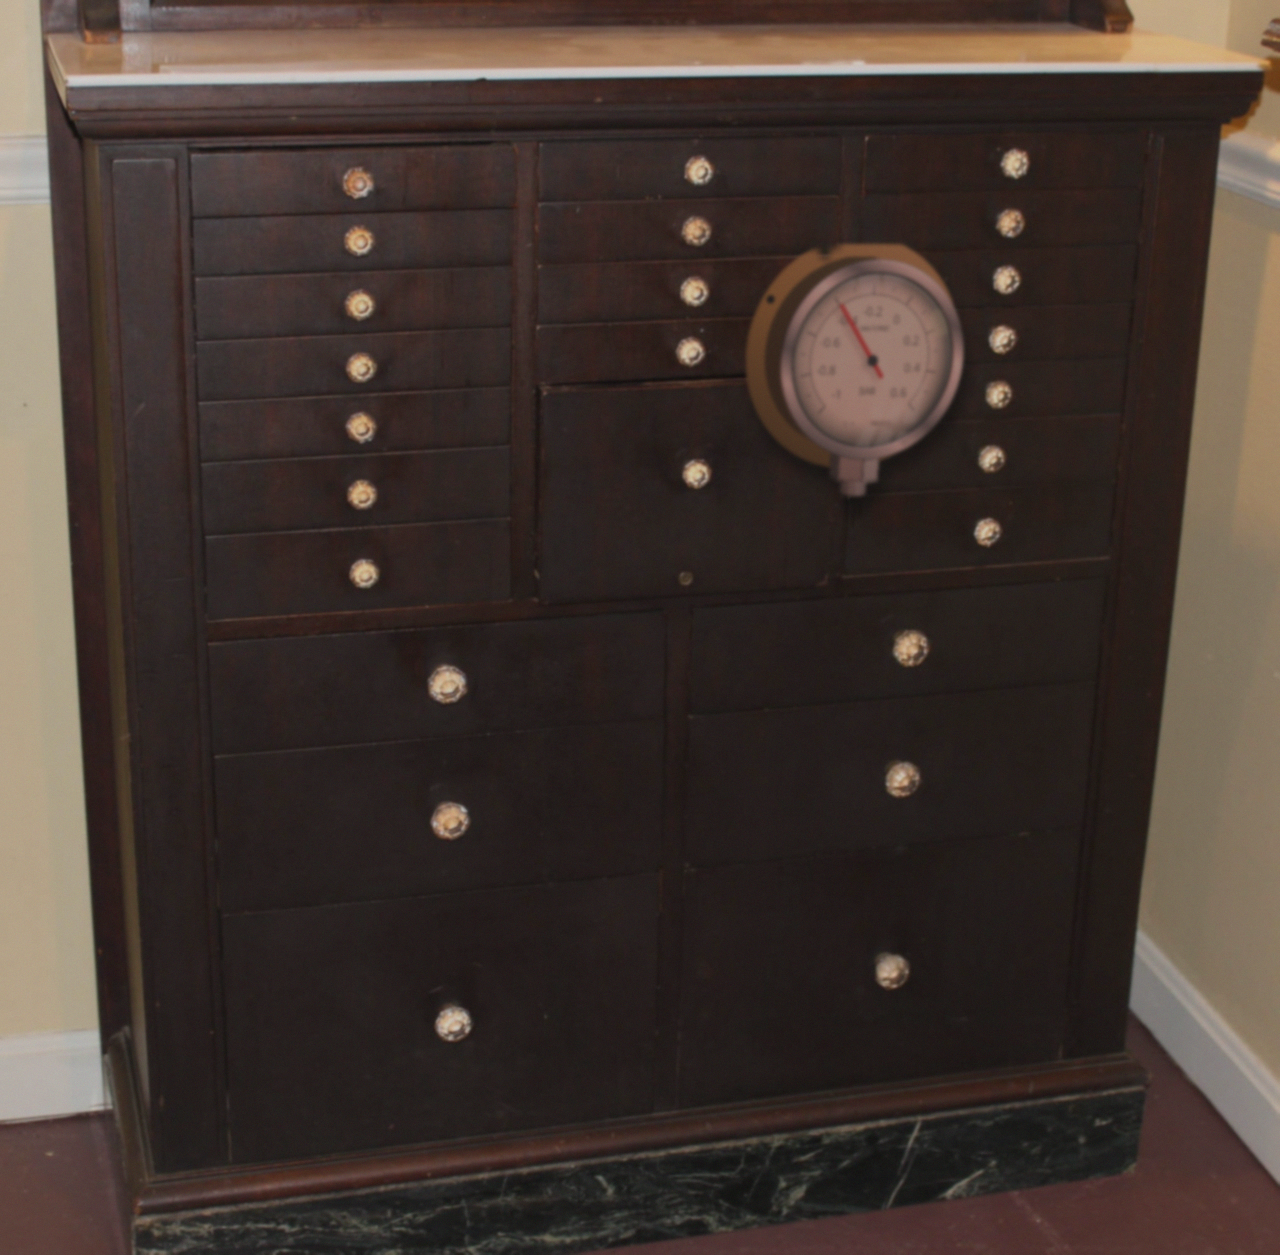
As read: -0.4; bar
